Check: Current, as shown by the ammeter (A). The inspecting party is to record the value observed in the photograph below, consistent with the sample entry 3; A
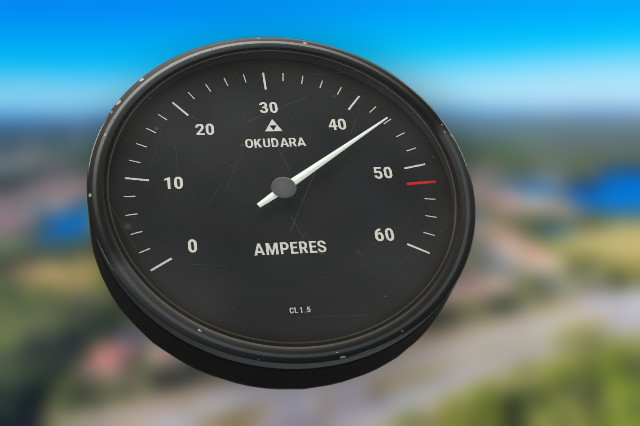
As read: 44; A
